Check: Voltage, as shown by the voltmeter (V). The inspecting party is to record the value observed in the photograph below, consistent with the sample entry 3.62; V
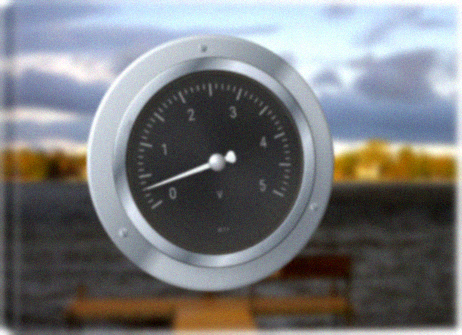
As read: 0.3; V
